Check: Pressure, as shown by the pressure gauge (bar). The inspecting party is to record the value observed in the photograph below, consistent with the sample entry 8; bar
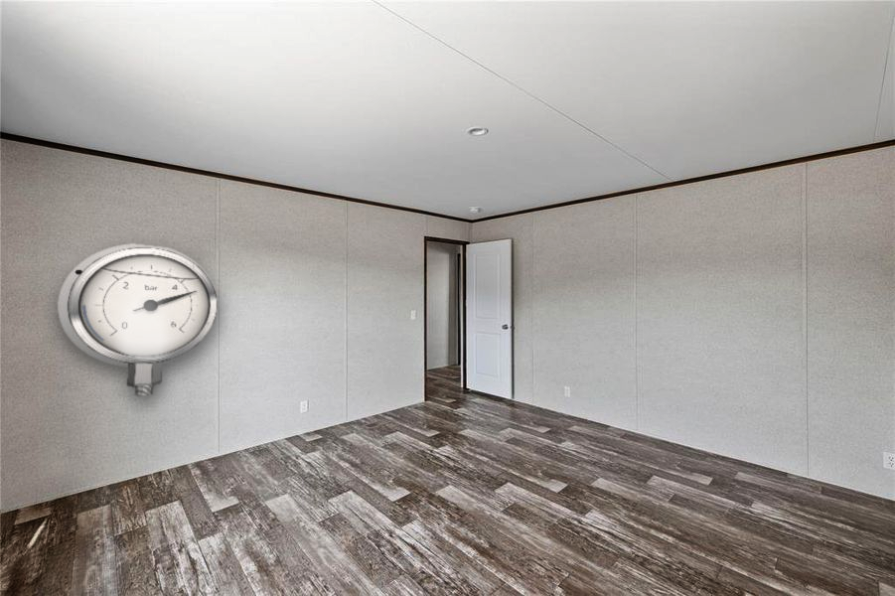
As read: 4.5; bar
